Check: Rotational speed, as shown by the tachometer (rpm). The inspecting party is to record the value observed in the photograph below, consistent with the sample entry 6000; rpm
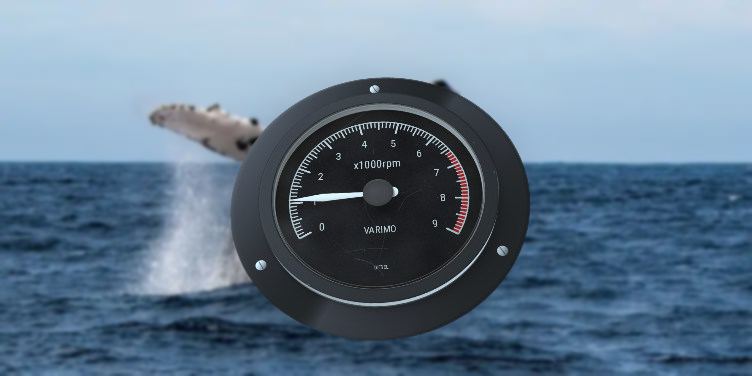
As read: 1000; rpm
